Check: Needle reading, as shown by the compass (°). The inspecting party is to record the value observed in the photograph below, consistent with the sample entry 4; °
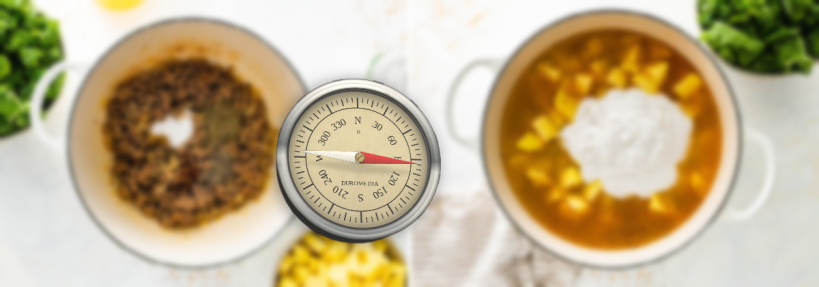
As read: 95; °
